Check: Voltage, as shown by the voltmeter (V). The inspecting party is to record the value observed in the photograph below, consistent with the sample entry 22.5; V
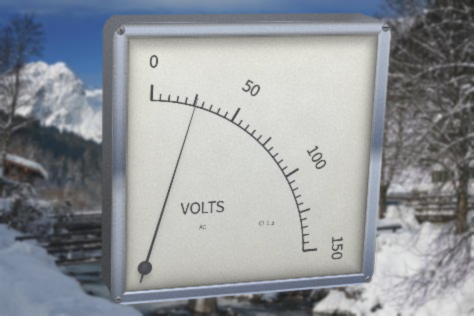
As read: 25; V
